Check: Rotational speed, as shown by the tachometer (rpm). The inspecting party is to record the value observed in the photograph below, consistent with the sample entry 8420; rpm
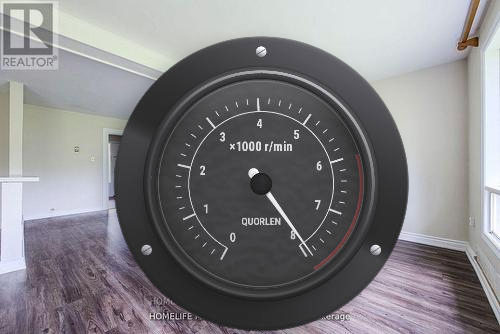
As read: 7900; rpm
